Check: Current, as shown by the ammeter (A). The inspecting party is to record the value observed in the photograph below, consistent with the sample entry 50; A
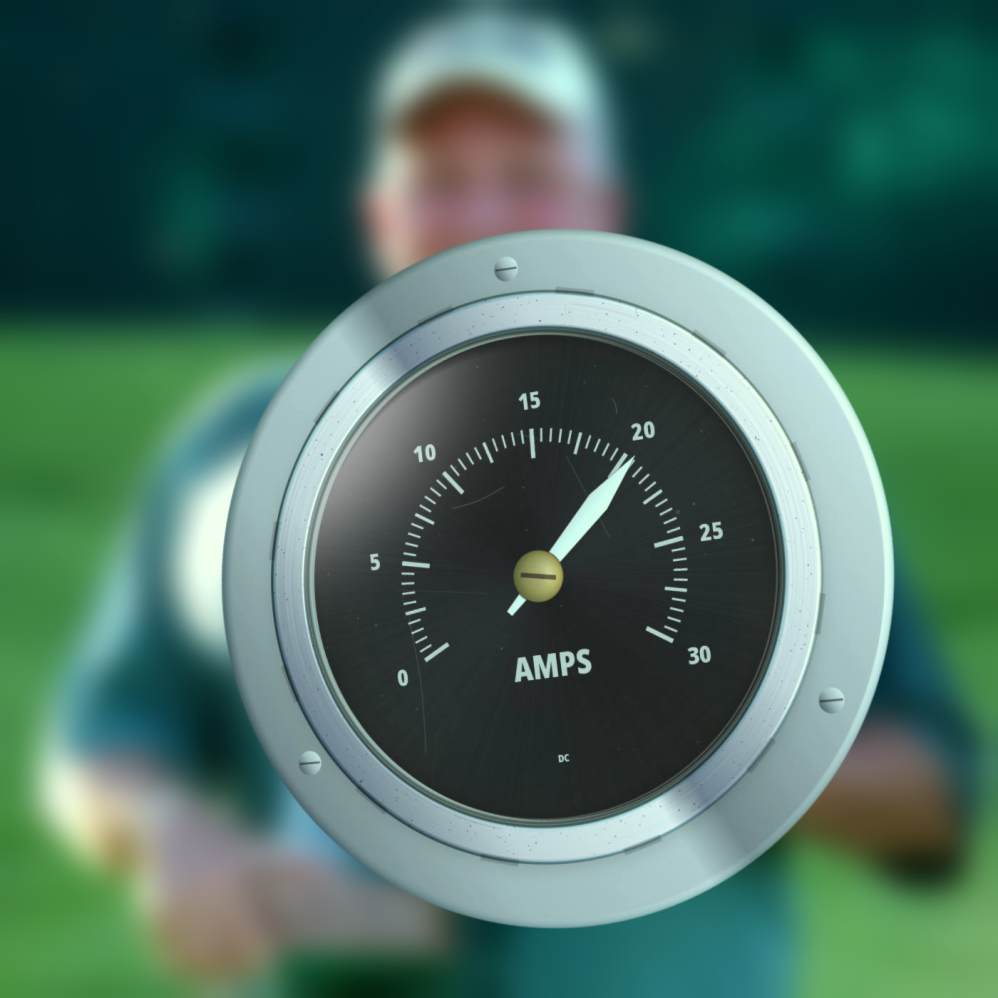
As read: 20.5; A
